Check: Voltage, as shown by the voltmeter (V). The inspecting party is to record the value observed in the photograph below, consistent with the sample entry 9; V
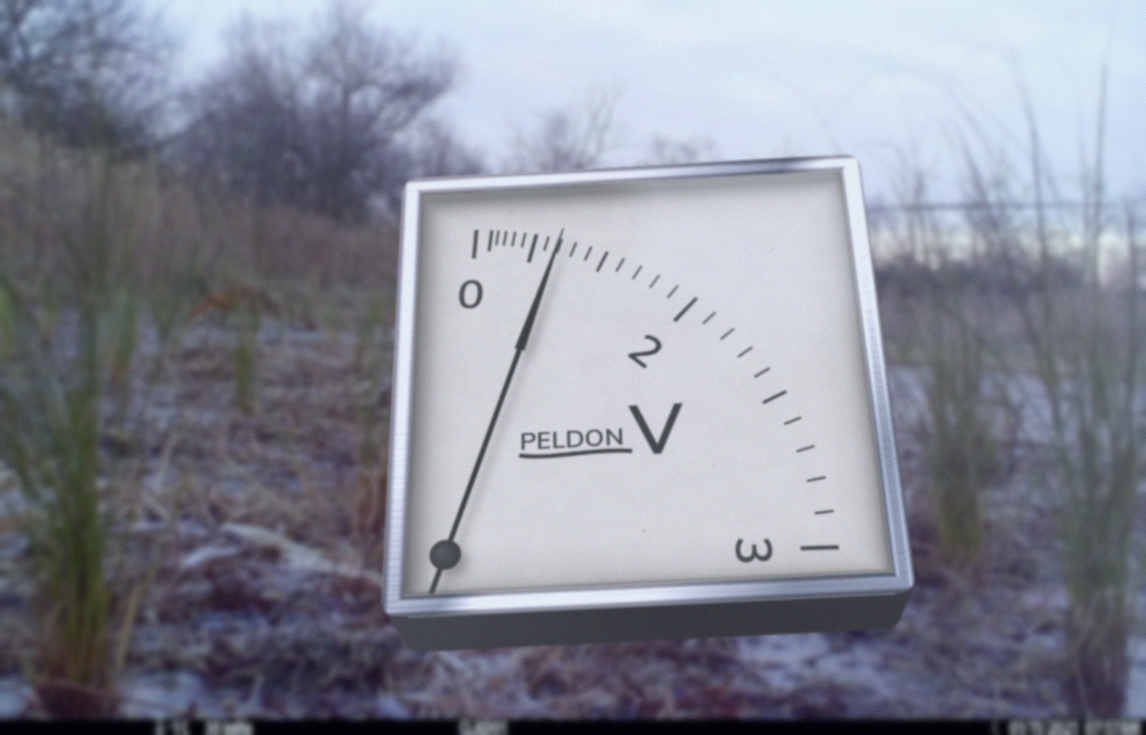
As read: 1.2; V
